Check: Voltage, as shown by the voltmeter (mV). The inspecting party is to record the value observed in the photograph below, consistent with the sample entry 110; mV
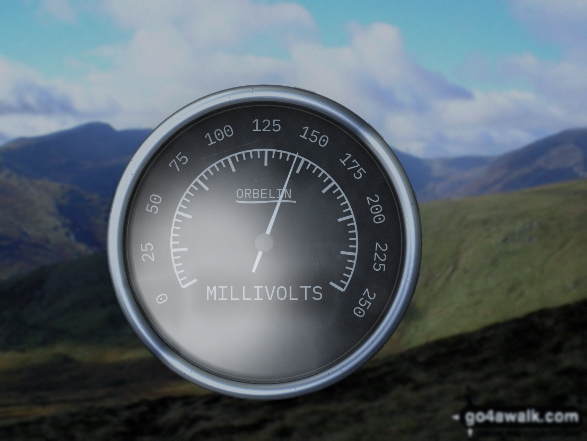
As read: 145; mV
